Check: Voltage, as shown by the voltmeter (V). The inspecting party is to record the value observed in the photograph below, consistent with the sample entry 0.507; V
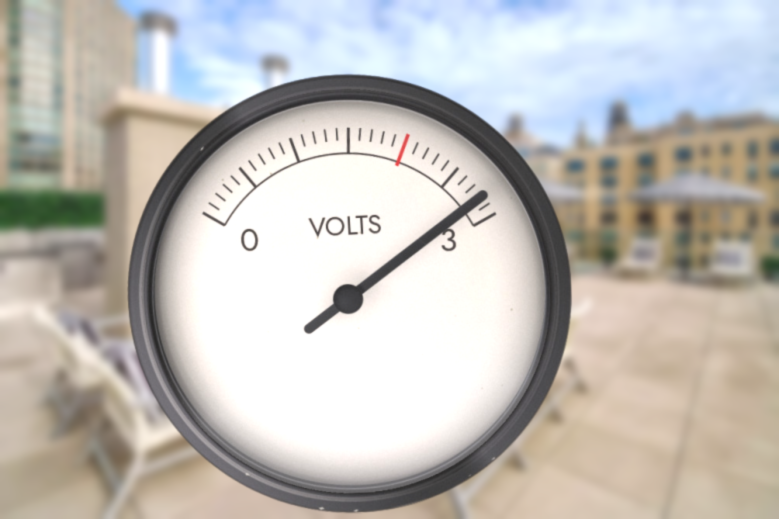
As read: 2.8; V
